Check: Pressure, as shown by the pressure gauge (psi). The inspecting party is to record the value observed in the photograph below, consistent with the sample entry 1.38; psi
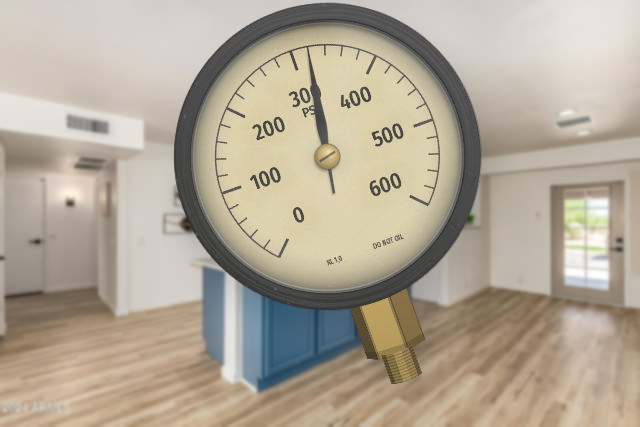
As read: 320; psi
